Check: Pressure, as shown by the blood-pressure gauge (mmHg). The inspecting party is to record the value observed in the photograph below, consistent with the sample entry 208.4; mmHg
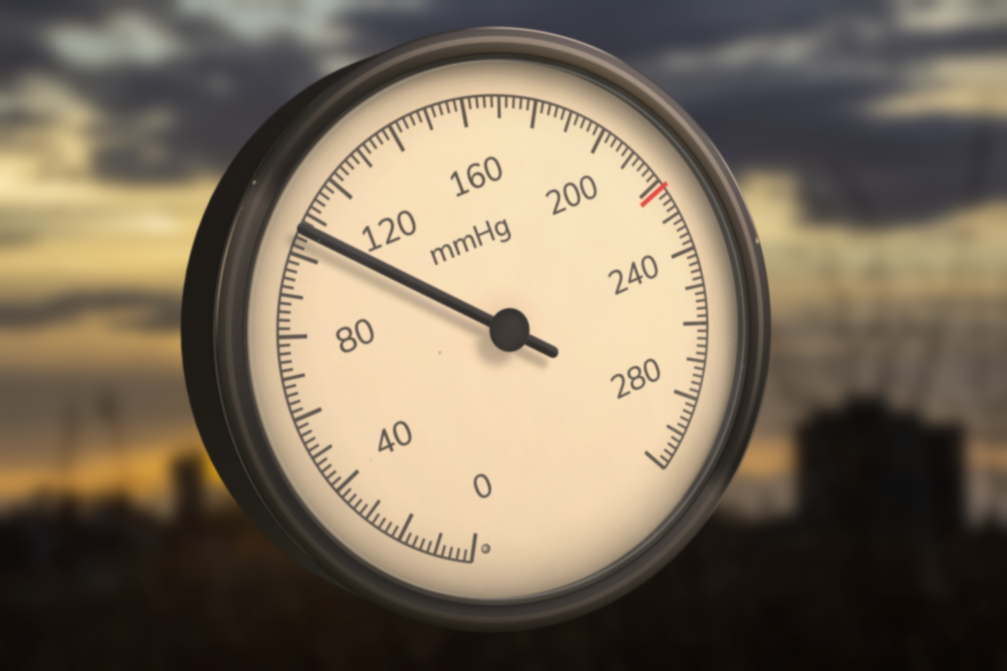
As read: 106; mmHg
